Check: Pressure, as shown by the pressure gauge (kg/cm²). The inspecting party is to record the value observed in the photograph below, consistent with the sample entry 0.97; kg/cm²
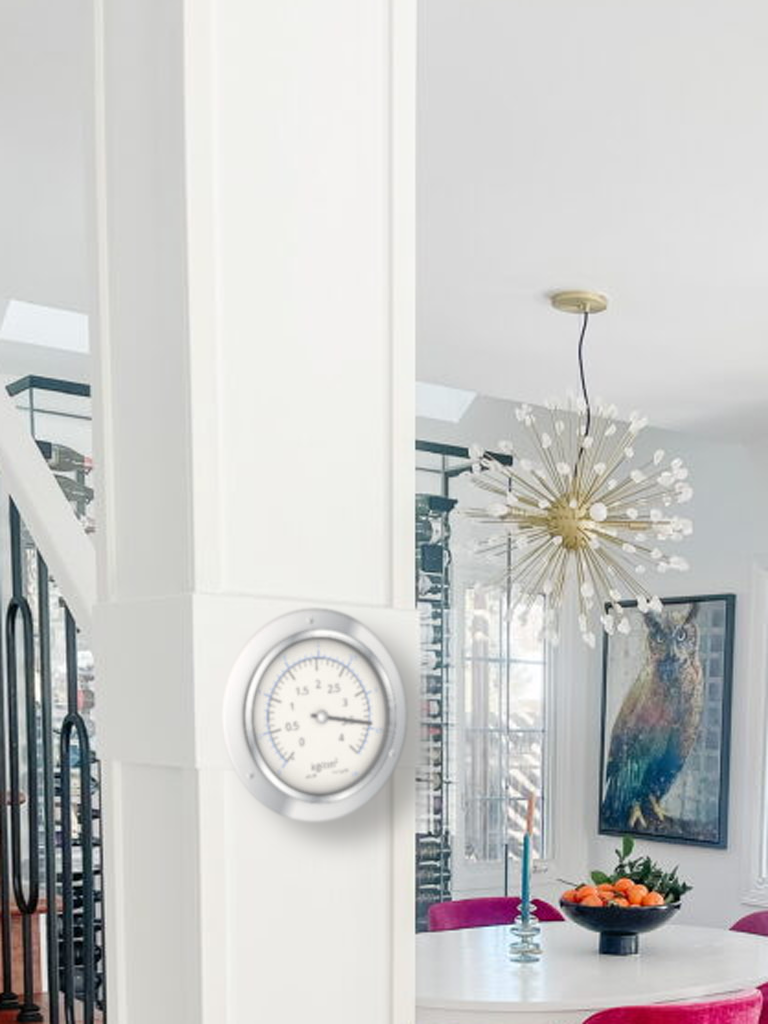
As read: 3.5; kg/cm²
